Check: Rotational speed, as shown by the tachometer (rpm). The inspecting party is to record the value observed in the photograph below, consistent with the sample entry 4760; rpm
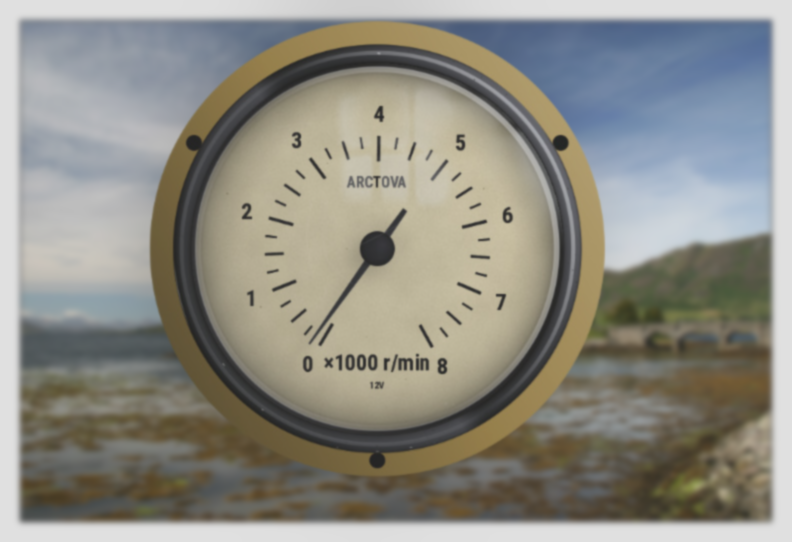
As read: 125; rpm
